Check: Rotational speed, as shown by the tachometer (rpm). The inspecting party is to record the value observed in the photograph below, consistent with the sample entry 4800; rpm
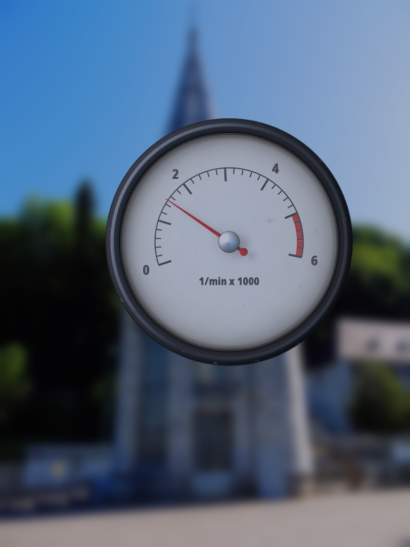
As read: 1500; rpm
